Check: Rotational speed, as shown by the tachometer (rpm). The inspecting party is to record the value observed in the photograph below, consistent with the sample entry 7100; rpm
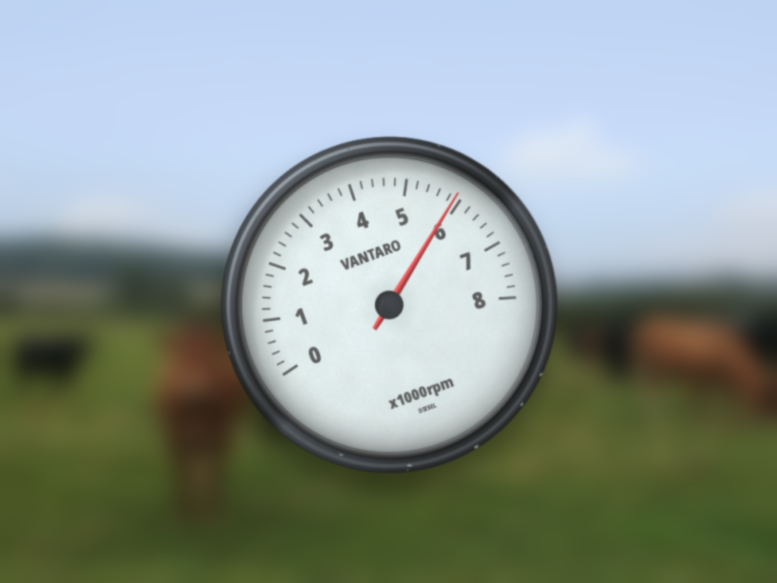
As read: 5900; rpm
